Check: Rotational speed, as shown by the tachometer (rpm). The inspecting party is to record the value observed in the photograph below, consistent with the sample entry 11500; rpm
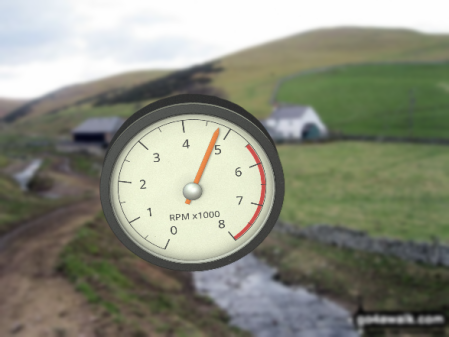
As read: 4750; rpm
